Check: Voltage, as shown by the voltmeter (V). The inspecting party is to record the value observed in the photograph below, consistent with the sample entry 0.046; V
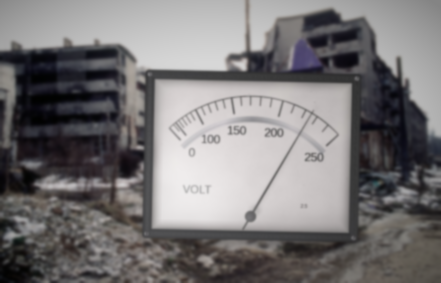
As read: 225; V
